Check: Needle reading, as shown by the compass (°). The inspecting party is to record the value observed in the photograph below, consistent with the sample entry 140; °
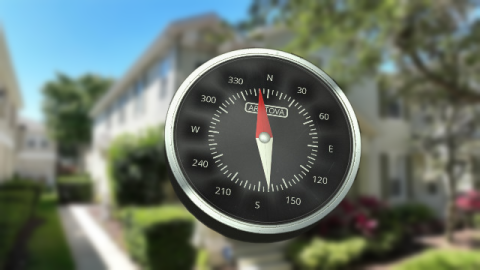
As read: 350; °
